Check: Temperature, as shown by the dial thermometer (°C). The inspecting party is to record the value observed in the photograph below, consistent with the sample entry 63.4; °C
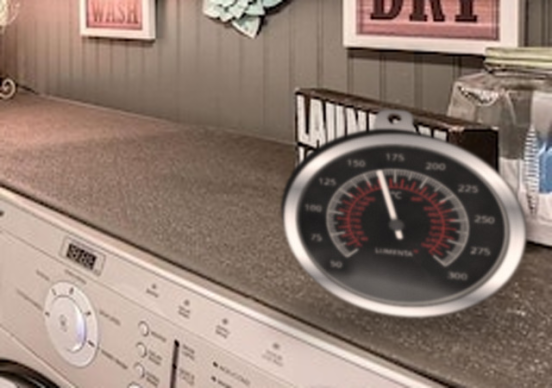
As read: 162.5; °C
